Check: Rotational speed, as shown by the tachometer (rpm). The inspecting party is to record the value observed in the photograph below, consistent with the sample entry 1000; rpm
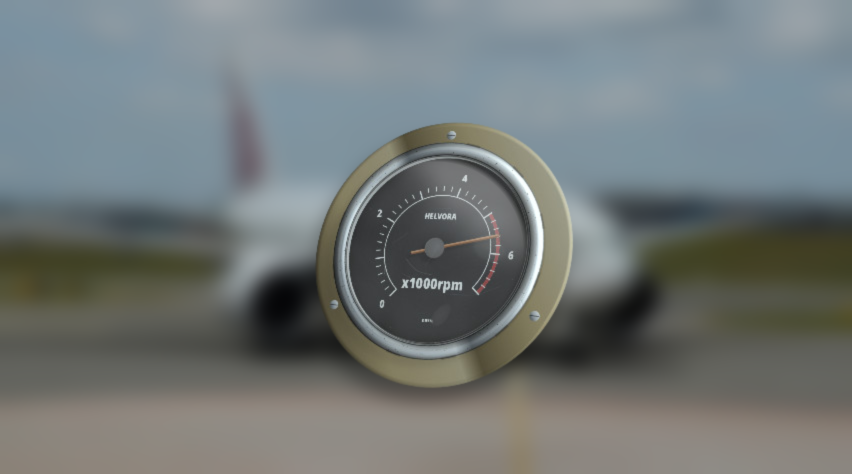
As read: 5600; rpm
